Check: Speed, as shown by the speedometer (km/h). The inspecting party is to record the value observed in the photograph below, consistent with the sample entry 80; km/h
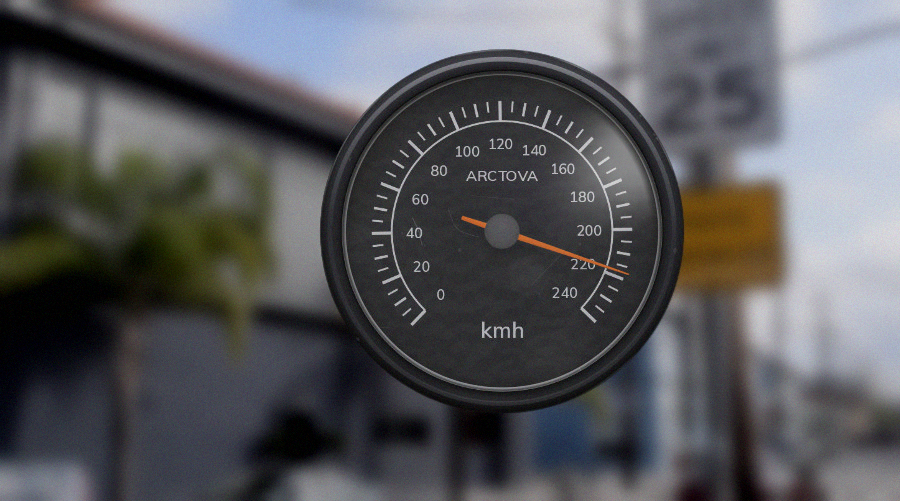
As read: 217.5; km/h
